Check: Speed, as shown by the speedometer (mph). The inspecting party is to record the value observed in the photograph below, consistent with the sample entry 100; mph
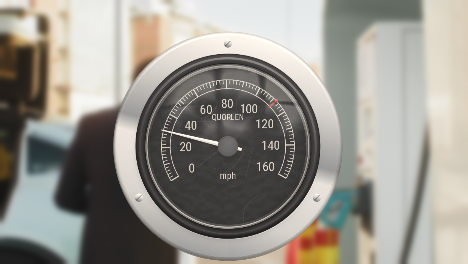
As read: 30; mph
